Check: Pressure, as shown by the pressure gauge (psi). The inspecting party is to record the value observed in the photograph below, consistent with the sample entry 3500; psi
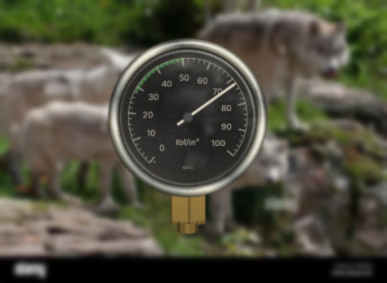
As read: 72; psi
